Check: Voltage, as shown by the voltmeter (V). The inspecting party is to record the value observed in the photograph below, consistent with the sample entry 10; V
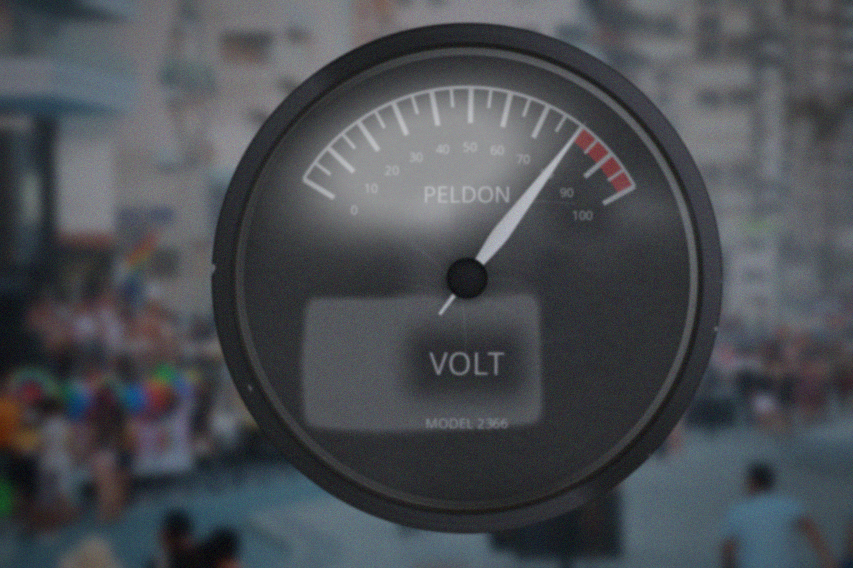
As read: 80; V
